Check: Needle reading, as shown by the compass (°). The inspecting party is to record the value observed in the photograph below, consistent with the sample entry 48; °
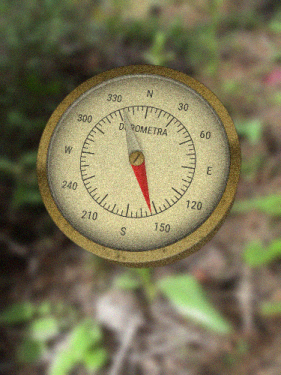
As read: 155; °
